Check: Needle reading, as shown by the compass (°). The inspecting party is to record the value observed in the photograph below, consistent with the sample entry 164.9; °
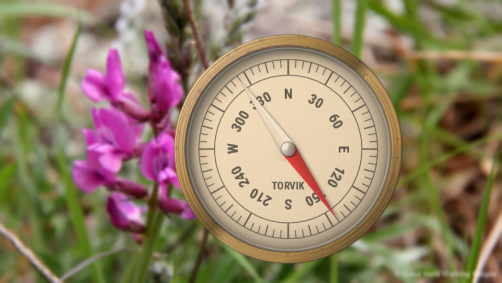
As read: 145; °
